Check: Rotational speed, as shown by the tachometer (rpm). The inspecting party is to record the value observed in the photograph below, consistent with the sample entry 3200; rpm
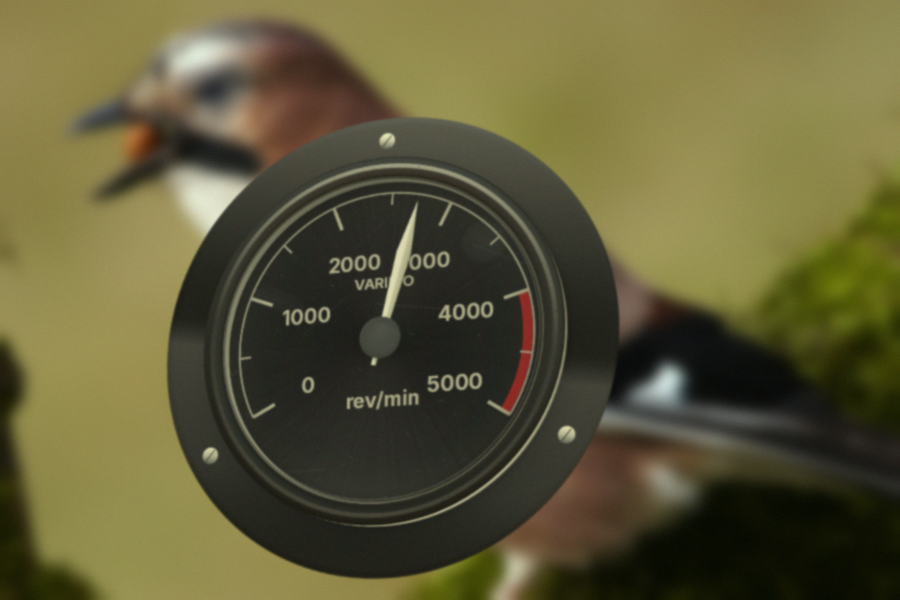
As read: 2750; rpm
